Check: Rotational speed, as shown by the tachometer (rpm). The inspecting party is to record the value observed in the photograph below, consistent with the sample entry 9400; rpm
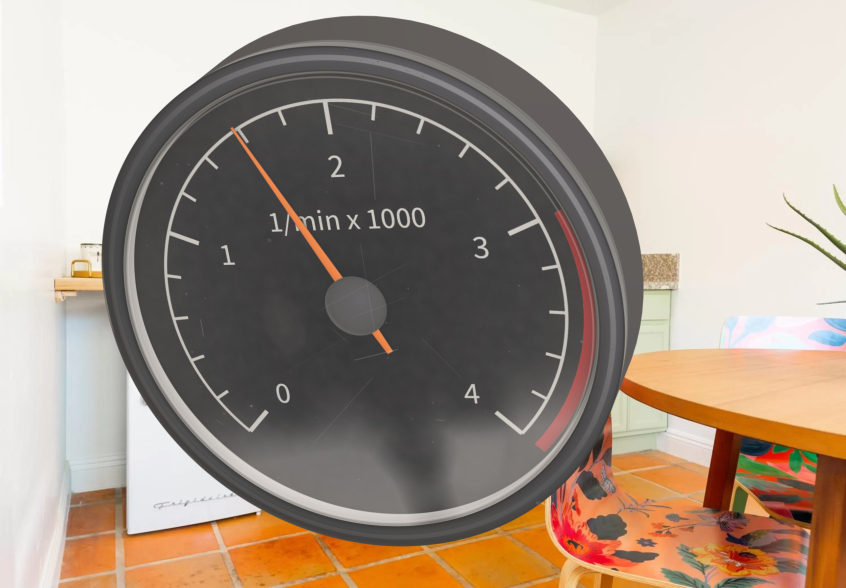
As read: 1600; rpm
